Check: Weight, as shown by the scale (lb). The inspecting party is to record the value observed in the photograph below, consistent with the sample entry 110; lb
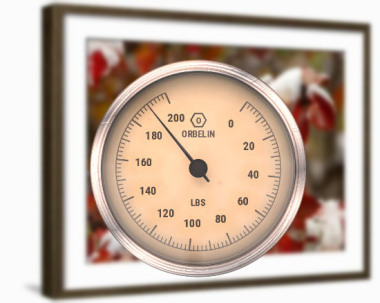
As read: 190; lb
